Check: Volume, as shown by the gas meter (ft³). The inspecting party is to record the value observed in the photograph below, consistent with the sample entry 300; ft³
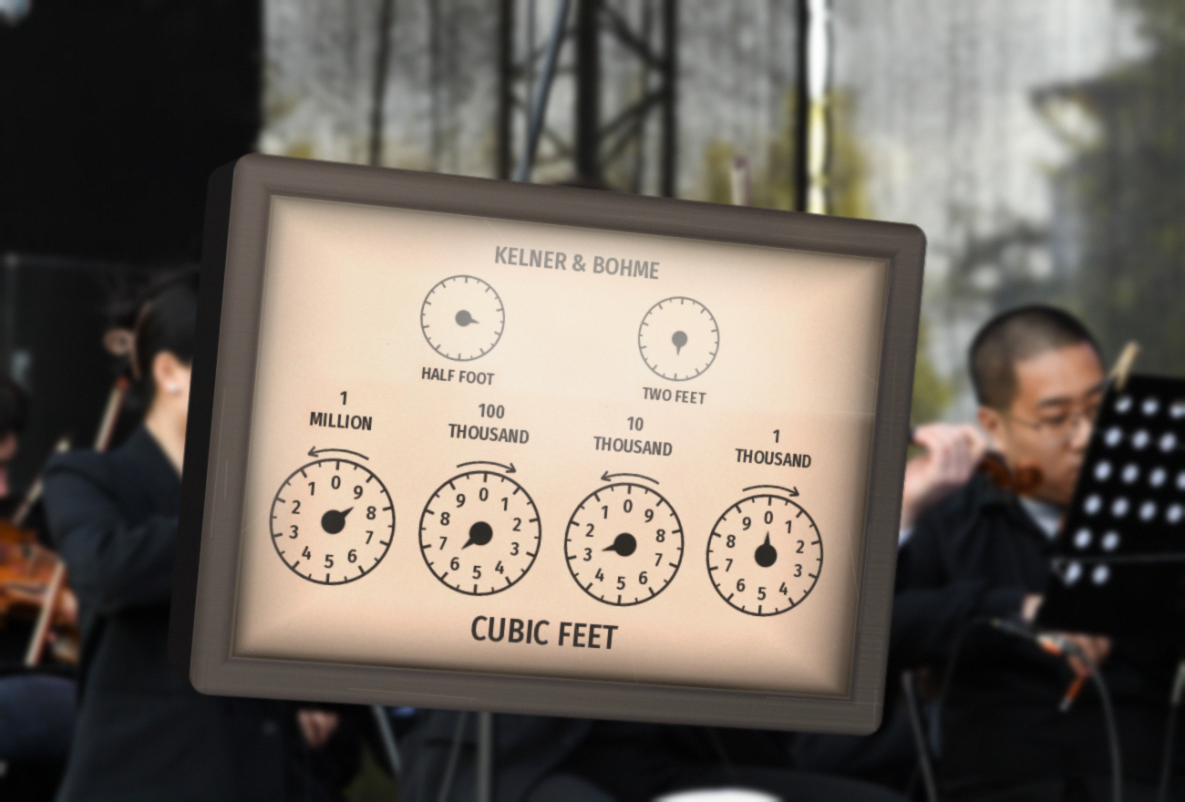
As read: 863000; ft³
